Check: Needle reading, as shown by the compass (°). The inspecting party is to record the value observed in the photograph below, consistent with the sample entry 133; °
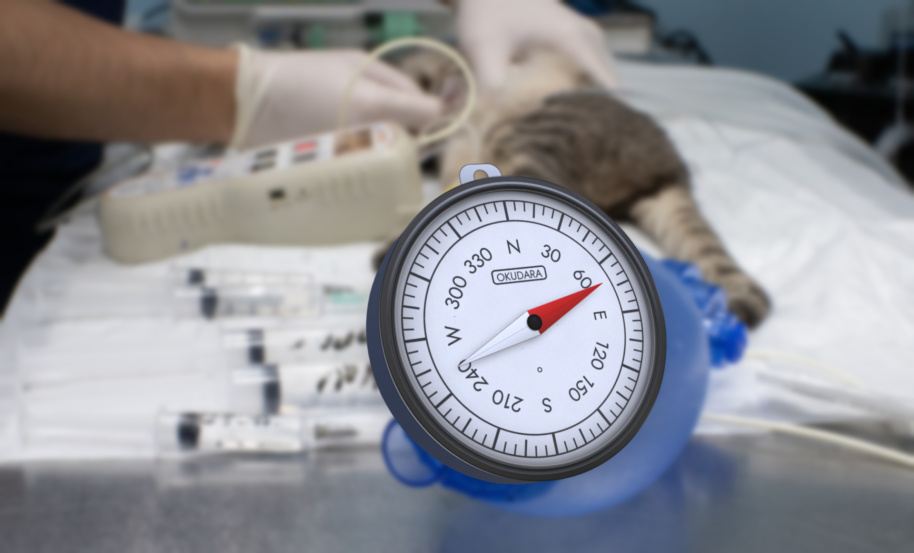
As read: 70; °
